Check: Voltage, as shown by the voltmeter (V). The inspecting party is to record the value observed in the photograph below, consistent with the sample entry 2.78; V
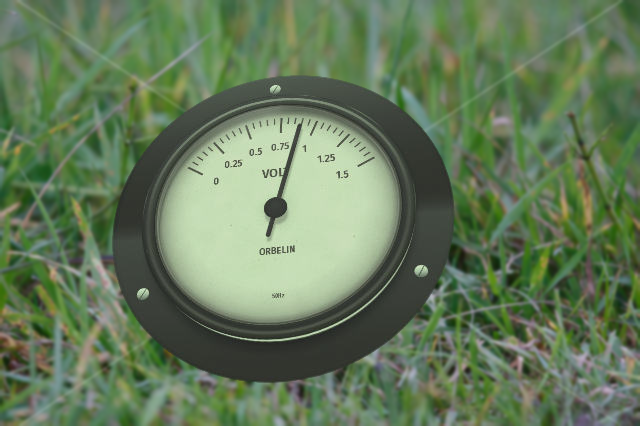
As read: 0.9; V
